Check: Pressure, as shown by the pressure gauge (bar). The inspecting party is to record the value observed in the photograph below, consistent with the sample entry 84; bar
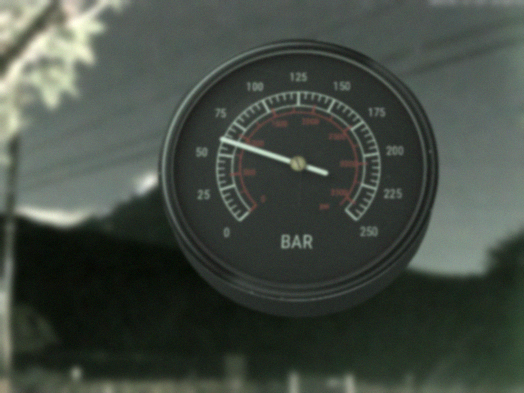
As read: 60; bar
